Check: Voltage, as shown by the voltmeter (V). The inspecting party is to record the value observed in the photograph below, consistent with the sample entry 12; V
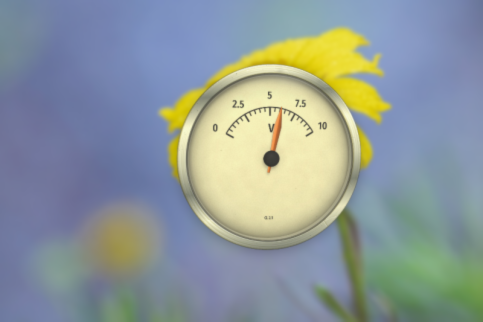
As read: 6; V
